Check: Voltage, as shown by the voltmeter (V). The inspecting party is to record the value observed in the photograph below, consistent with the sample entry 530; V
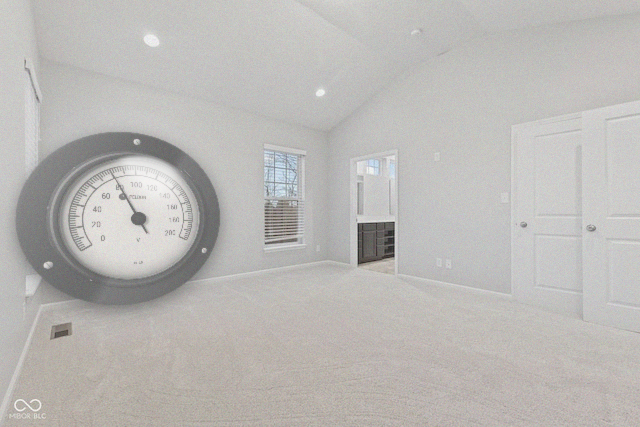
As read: 80; V
